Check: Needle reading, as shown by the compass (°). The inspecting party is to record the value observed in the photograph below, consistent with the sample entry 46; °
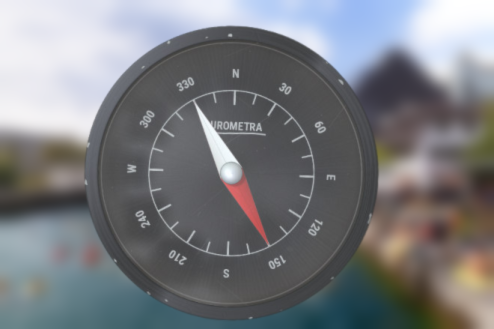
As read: 150; °
